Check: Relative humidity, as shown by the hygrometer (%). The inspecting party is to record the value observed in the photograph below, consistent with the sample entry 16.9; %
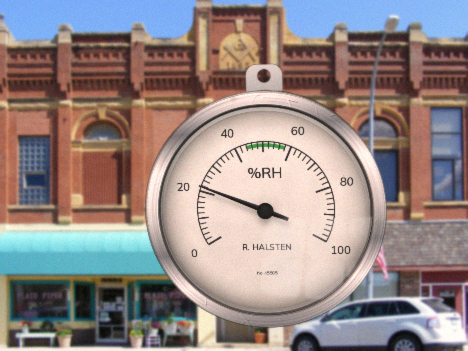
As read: 22; %
